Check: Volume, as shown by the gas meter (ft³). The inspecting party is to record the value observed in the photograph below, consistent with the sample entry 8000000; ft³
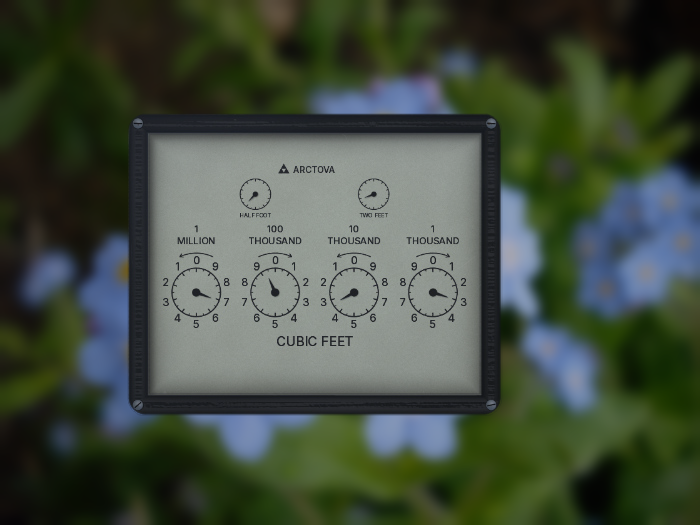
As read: 693300; ft³
